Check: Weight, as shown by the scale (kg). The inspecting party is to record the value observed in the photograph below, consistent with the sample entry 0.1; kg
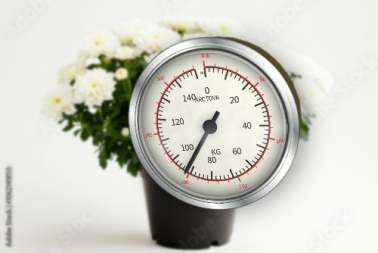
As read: 92; kg
